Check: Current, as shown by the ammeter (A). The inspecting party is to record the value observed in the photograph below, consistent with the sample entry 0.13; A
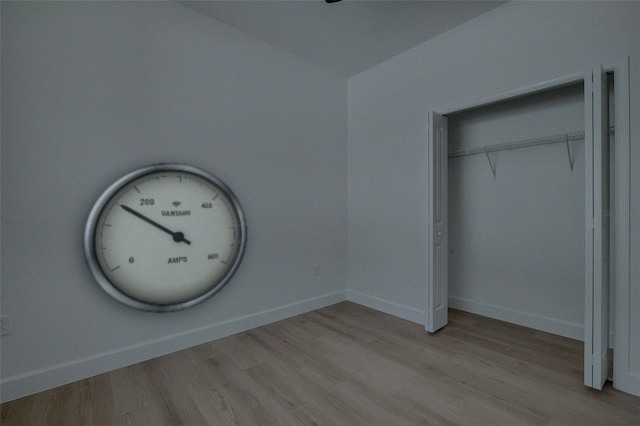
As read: 150; A
